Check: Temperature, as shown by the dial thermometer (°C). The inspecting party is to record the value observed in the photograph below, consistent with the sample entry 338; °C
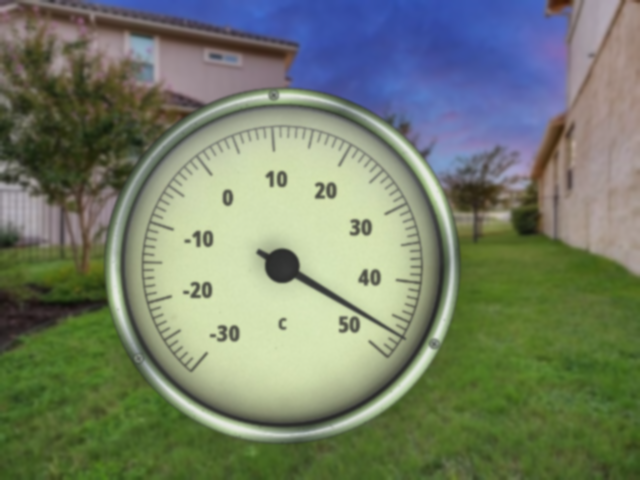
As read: 47; °C
